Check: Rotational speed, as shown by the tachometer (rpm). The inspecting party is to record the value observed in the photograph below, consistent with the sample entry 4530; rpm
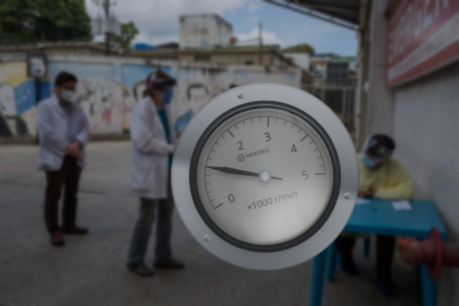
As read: 1000; rpm
